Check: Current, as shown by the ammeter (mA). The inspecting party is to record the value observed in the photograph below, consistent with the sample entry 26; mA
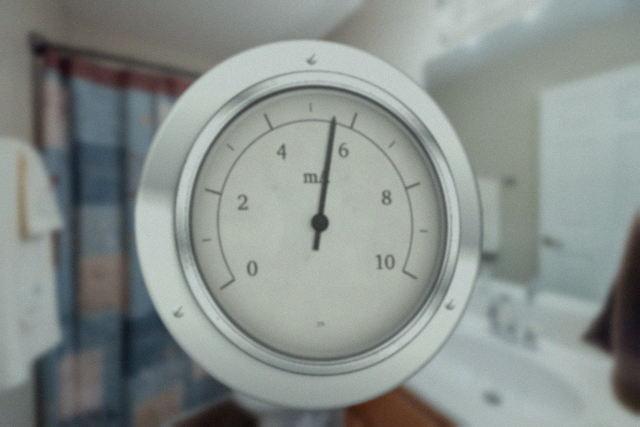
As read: 5.5; mA
